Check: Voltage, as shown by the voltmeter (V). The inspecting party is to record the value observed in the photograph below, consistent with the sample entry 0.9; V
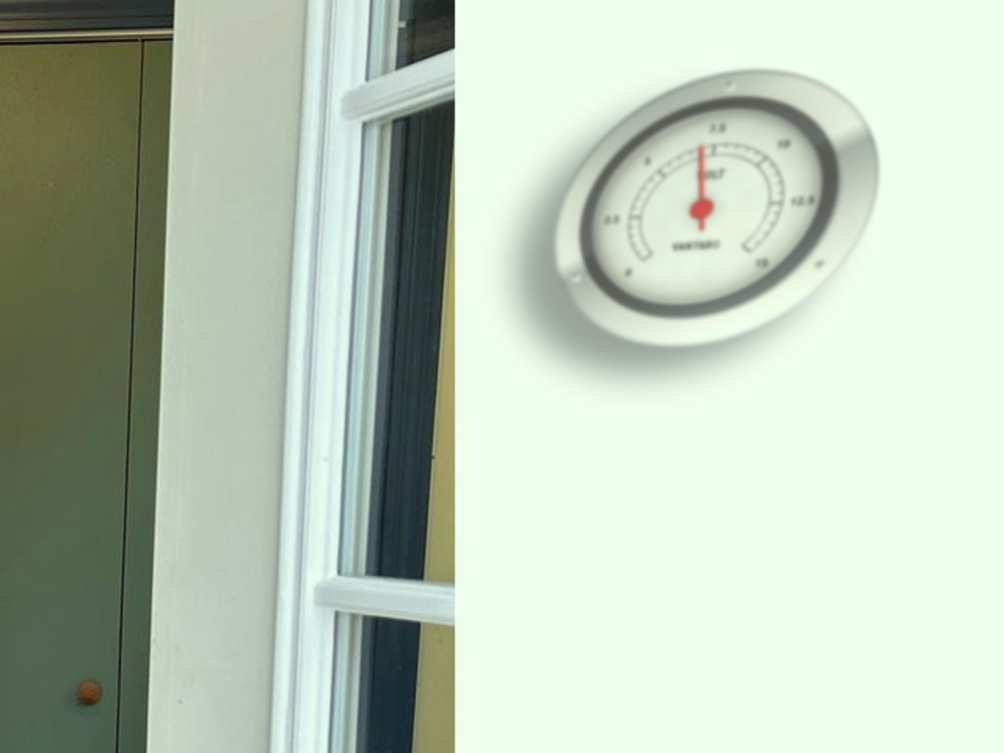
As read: 7; V
